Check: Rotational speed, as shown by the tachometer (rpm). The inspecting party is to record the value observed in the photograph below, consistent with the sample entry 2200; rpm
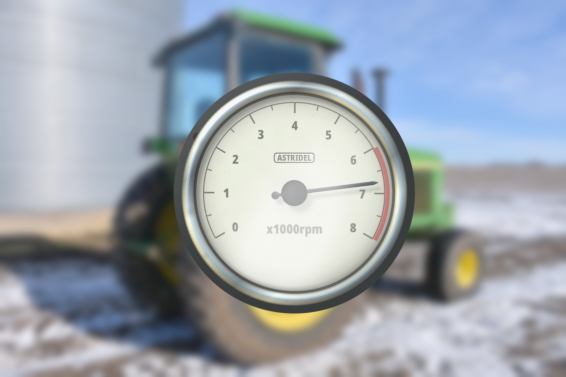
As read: 6750; rpm
